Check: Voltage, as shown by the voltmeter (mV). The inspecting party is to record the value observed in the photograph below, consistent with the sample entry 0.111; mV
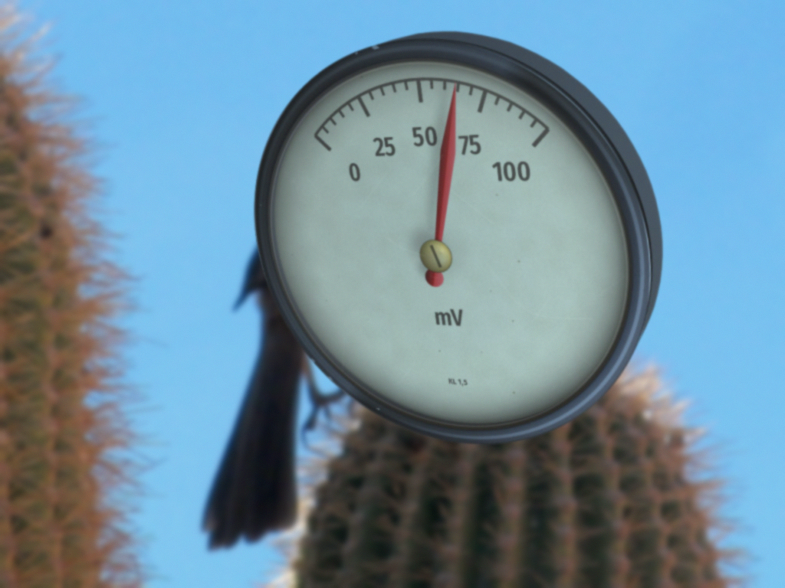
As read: 65; mV
